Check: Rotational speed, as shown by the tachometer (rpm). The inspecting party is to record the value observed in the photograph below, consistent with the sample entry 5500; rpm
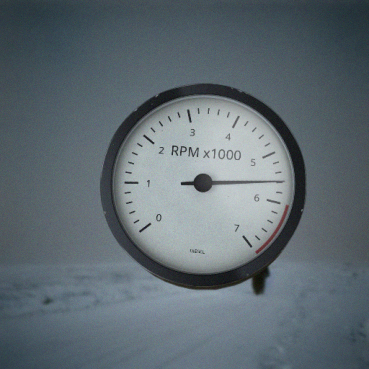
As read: 5600; rpm
